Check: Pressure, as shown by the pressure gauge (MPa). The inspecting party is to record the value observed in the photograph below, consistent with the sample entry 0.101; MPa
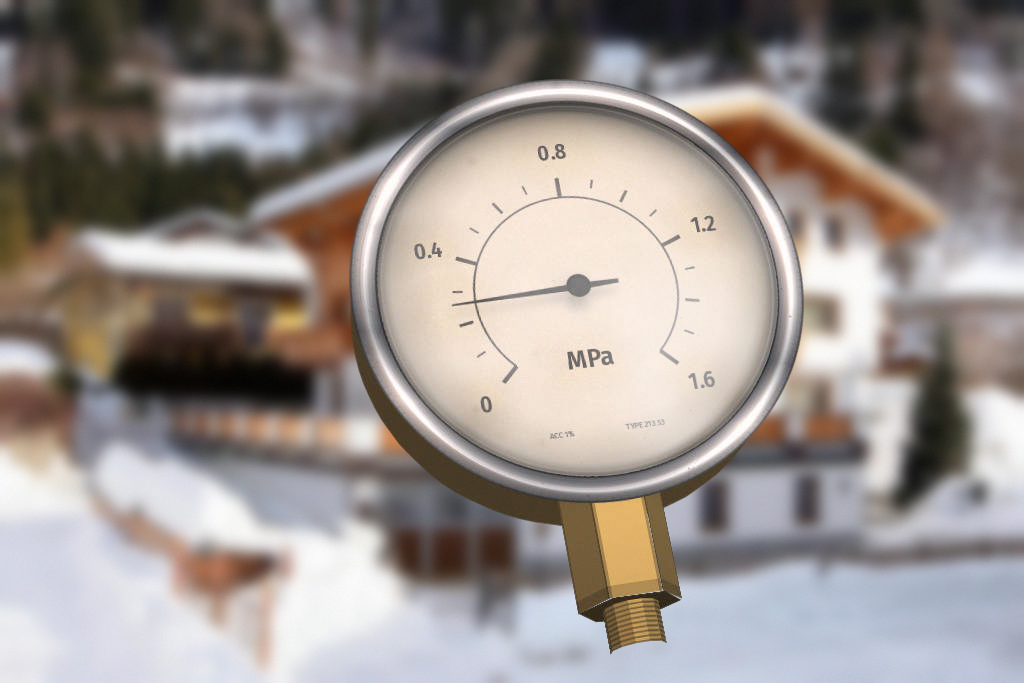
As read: 0.25; MPa
